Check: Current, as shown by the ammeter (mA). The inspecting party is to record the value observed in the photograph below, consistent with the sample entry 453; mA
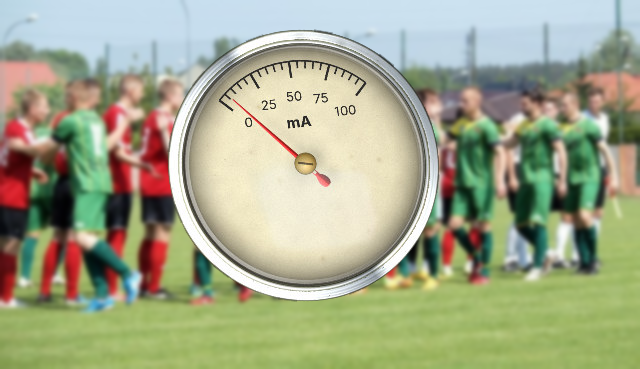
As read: 5; mA
